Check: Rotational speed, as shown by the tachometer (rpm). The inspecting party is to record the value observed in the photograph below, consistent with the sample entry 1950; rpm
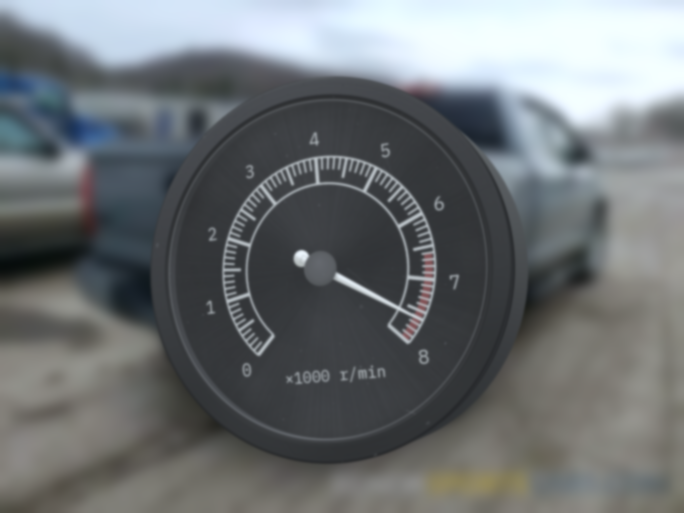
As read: 7600; rpm
